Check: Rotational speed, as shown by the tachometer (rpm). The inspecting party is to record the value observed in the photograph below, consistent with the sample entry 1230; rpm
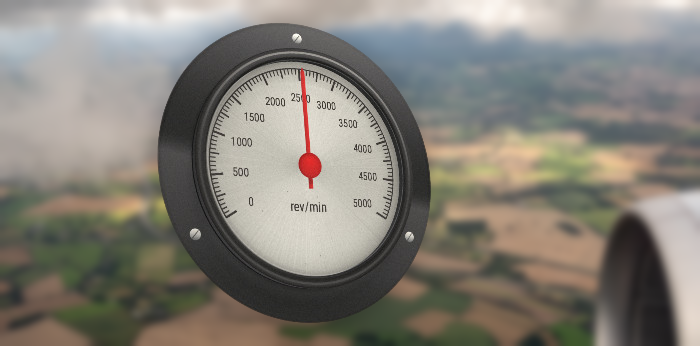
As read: 2500; rpm
